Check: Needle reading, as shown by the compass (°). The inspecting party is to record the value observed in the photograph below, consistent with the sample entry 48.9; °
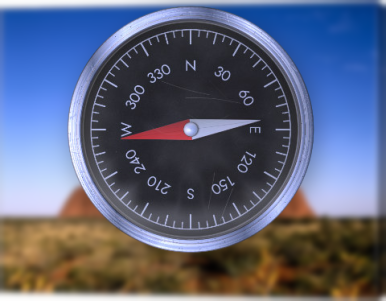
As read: 262.5; °
